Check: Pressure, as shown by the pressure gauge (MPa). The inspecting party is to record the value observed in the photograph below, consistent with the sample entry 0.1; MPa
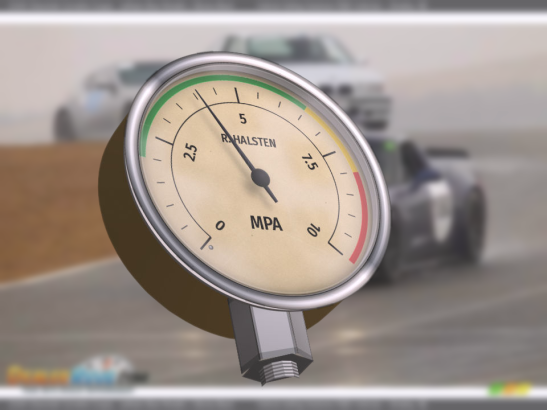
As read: 4; MPa
